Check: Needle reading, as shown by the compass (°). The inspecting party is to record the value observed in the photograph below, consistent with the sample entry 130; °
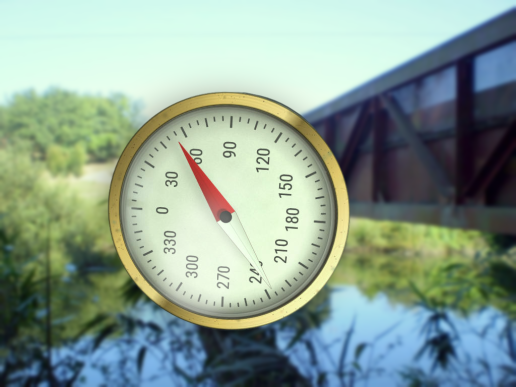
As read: 55; °
